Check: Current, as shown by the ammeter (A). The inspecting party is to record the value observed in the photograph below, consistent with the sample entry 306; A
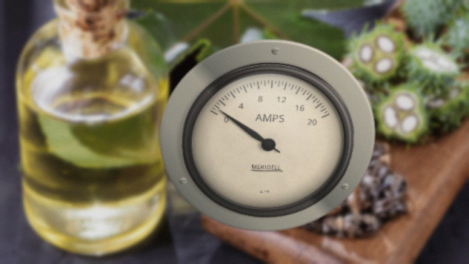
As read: 1; A
